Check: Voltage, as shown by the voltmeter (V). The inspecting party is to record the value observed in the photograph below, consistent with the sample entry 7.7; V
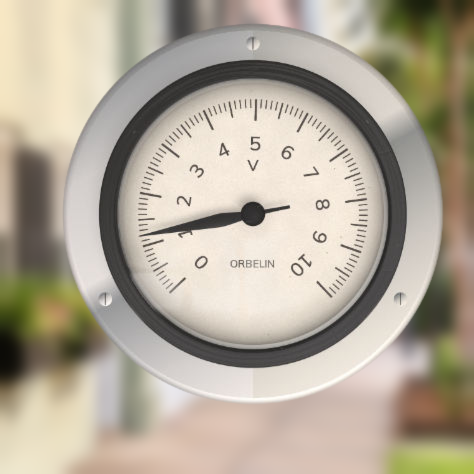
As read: 1.2; V
